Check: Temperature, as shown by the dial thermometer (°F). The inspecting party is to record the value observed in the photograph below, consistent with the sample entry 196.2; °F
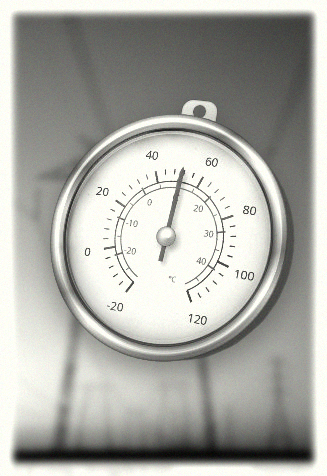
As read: 52; °F
